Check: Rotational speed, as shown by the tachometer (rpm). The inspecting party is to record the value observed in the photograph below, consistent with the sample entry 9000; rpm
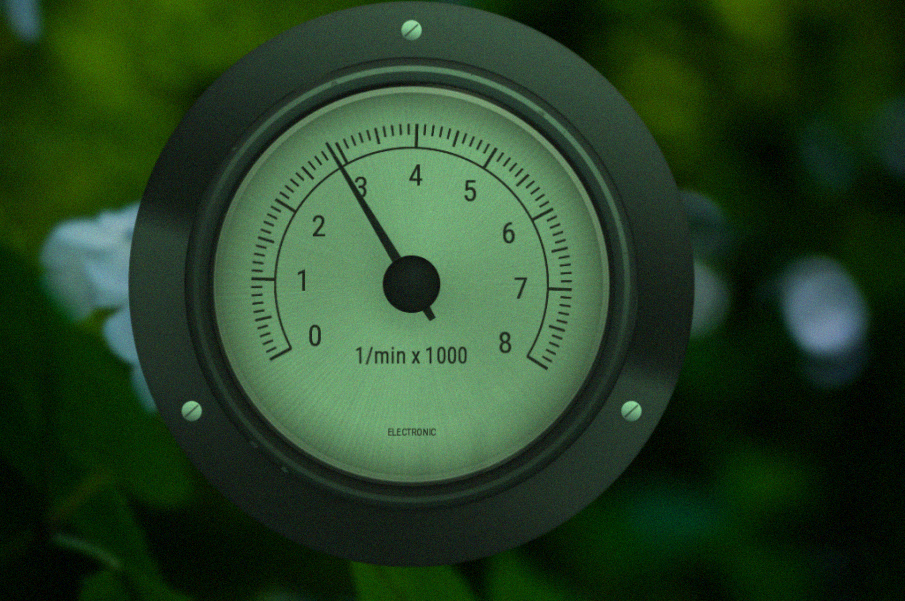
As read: 2900; rpm
